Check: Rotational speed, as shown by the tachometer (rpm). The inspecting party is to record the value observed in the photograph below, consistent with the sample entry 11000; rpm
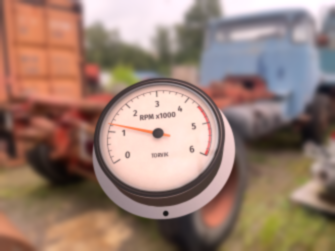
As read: 1200; rpm
